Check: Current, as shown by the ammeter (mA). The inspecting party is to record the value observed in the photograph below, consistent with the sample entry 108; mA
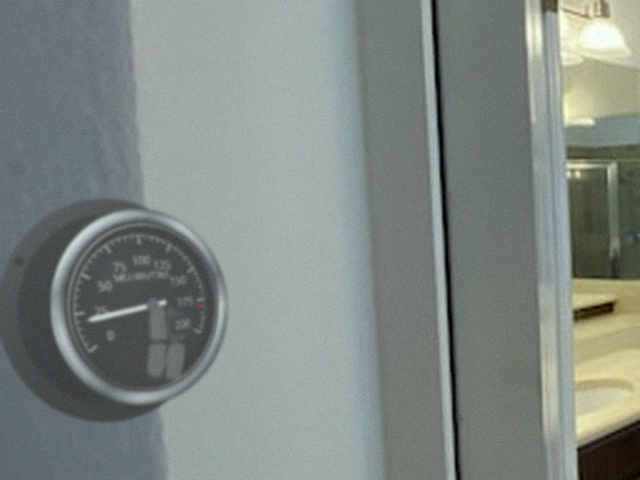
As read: 20; mA
